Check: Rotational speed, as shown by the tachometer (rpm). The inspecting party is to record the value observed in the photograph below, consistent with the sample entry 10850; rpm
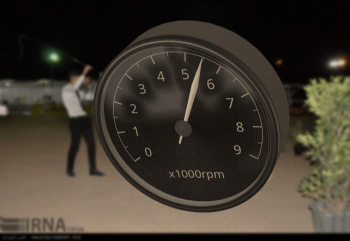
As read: 5500; rpm
